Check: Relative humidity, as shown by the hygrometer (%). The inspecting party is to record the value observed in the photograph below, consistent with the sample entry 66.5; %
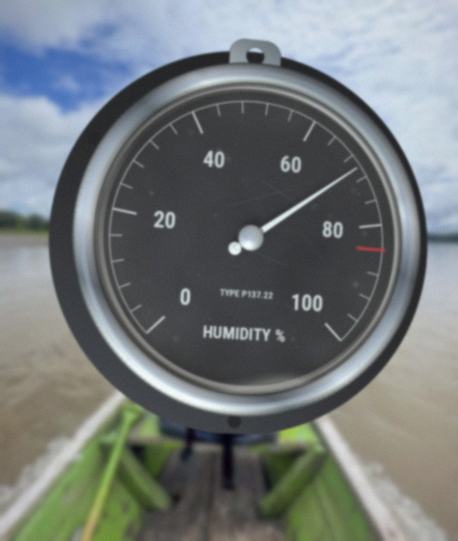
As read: 70; %
